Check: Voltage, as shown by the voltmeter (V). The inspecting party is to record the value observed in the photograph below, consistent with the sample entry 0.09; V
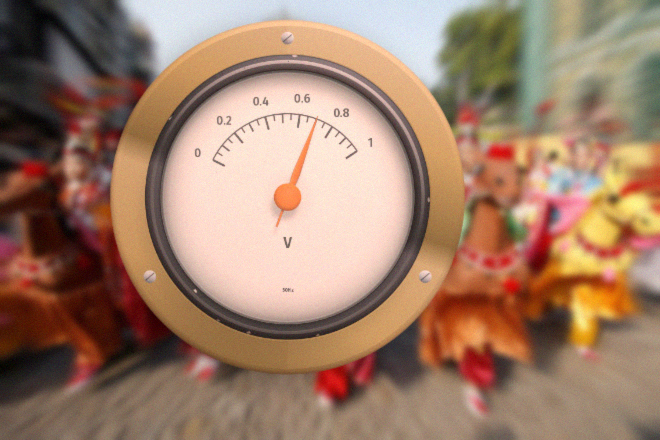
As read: 0.7; V
